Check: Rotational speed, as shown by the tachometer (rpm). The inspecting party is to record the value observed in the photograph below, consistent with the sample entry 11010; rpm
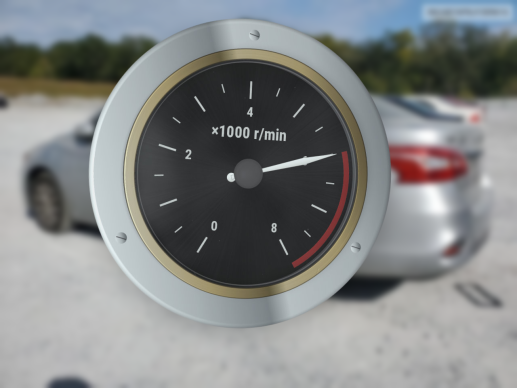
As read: 6000; rpm
